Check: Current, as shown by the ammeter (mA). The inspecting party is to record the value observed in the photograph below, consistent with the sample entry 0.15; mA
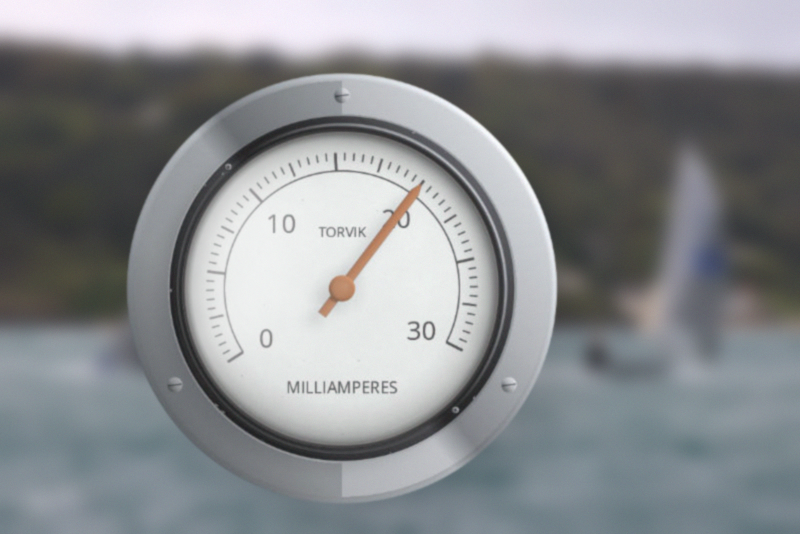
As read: 20; mA
